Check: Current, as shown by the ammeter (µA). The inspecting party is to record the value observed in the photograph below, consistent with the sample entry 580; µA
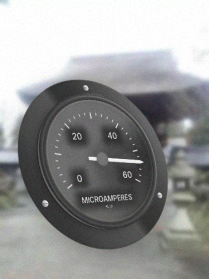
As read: 54; µA
